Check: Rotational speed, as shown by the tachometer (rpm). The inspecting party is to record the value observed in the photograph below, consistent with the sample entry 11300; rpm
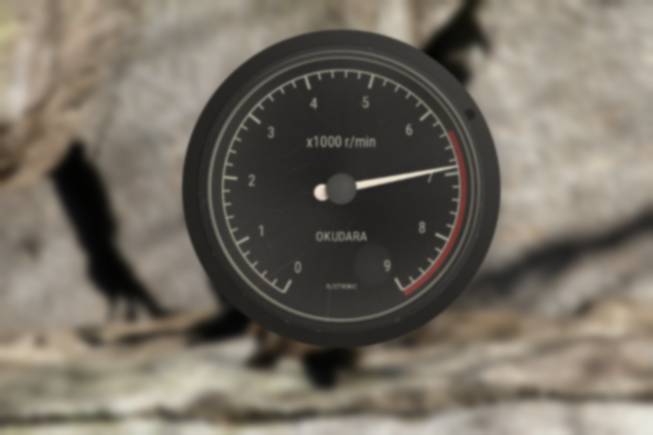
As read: 6900; rpm
